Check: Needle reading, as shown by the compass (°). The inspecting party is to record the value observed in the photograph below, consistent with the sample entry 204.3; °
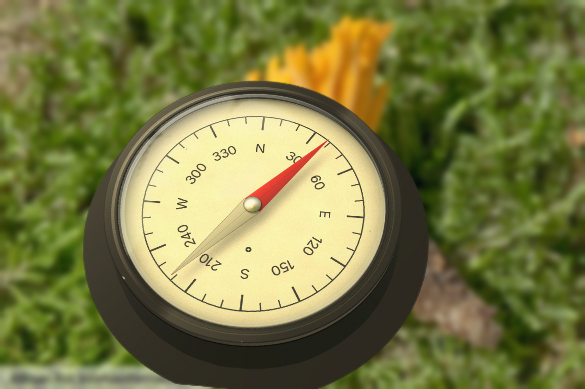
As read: 40; °
